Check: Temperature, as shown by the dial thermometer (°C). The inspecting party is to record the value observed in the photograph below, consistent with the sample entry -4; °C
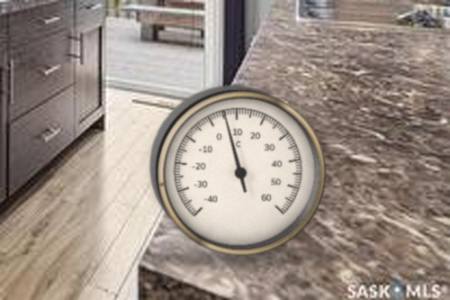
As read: 5; °C
